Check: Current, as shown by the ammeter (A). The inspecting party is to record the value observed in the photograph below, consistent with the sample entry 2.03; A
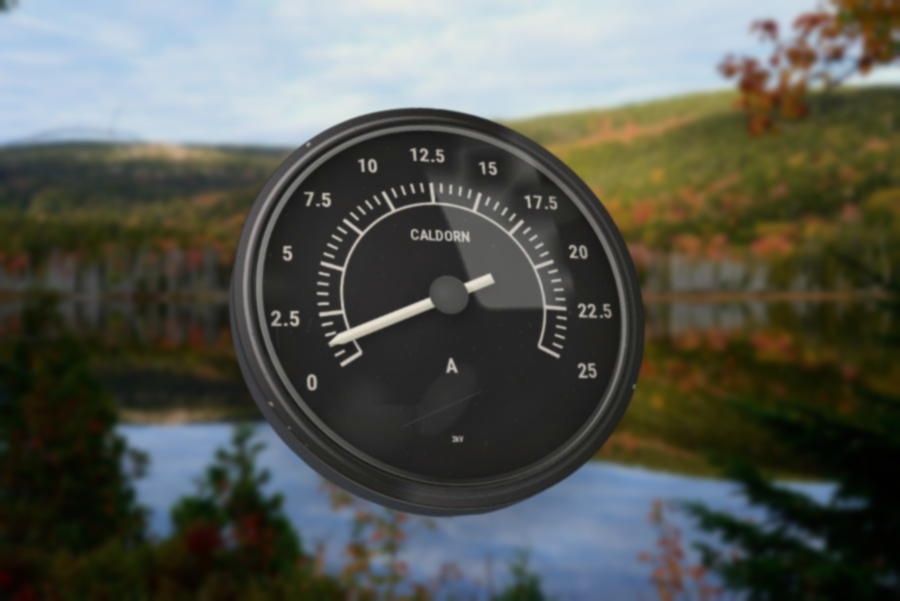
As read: 1; A
